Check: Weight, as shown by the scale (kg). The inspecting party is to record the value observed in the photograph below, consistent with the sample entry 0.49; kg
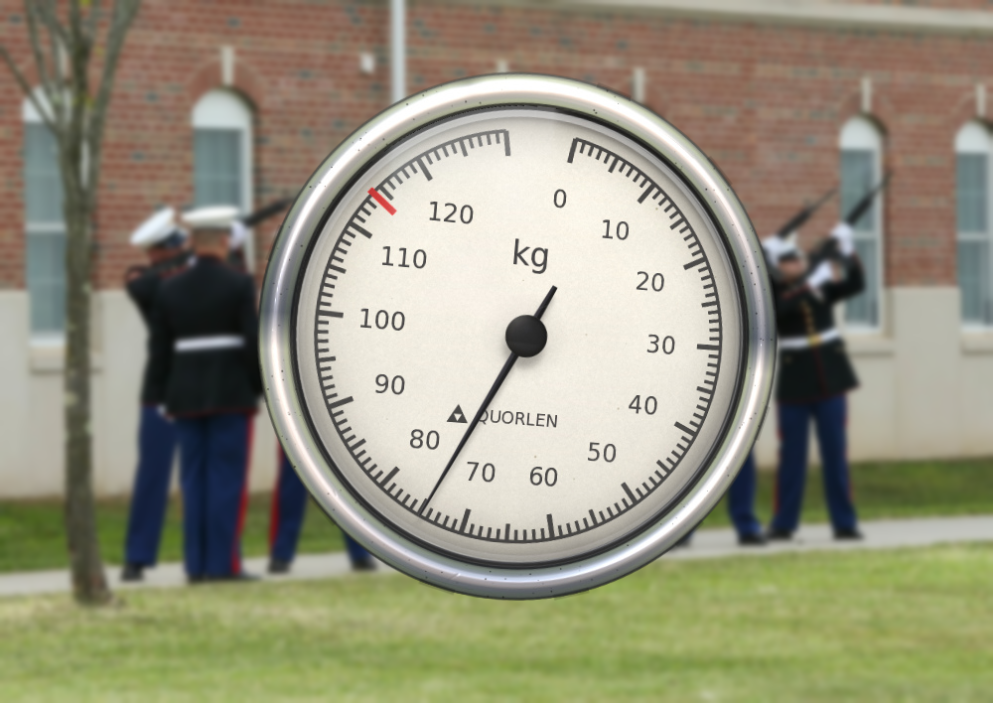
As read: 75; kg
